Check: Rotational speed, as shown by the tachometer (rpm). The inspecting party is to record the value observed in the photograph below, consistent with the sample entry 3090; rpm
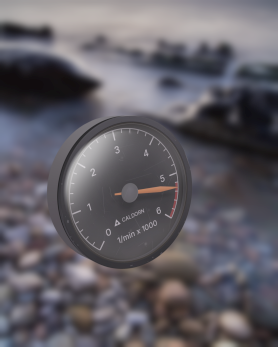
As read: 5300; rpm
